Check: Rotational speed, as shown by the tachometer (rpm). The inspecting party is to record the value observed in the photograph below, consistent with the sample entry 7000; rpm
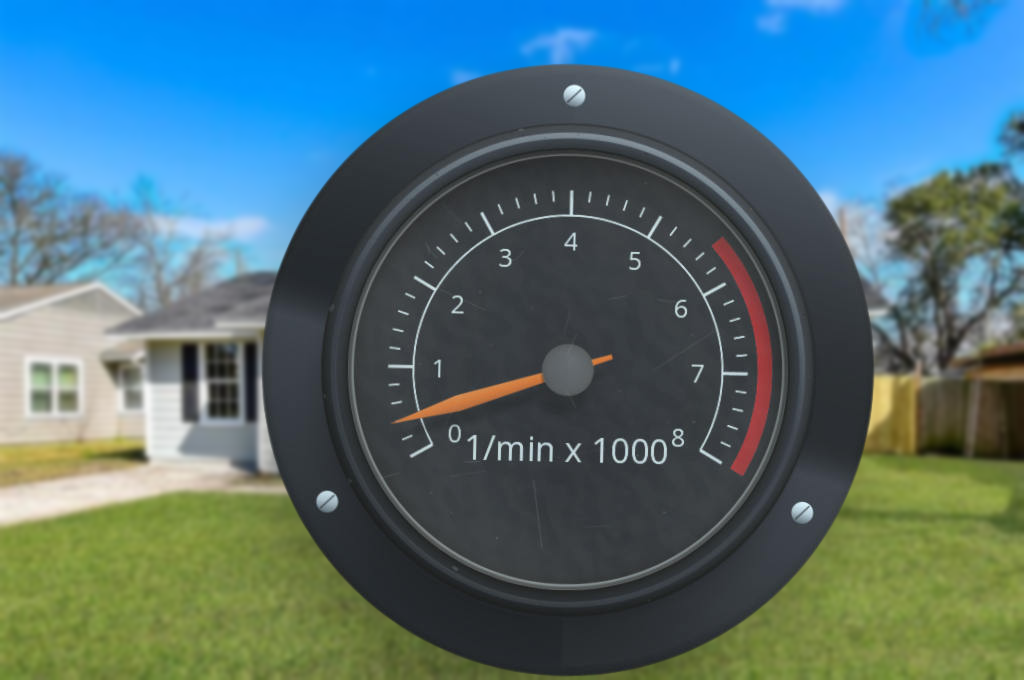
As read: 400; rpm
